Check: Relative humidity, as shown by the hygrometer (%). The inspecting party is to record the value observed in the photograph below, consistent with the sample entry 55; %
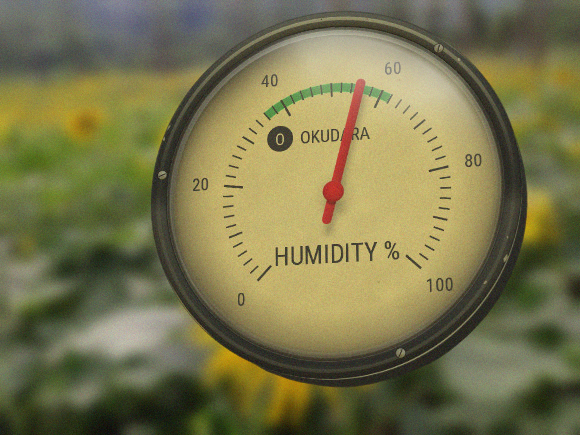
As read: 56; %
